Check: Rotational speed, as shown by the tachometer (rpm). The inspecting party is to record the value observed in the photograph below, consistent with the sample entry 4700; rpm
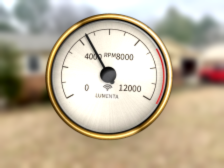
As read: 4500; rpm
